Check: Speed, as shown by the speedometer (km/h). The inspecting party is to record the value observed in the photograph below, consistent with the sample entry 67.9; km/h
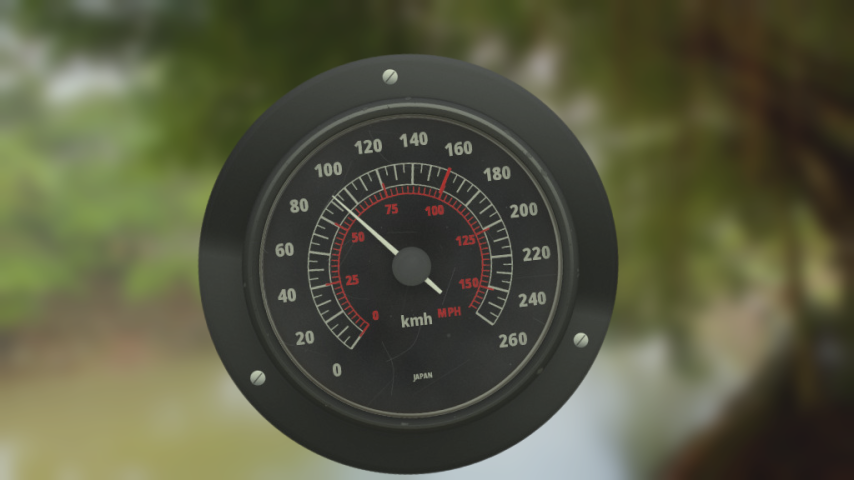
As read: 92.5; km/h
